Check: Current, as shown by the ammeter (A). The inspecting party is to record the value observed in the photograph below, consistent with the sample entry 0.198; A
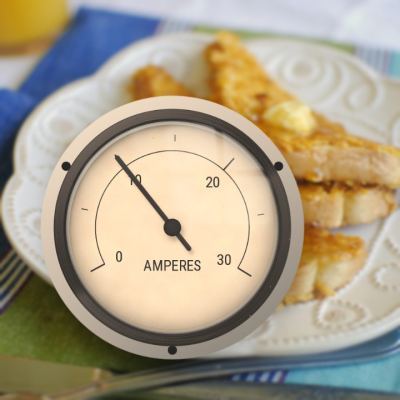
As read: 10; A
